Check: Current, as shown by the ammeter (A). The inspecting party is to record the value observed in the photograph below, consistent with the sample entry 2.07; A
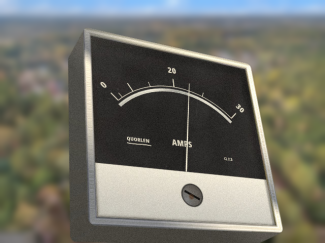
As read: 22.5; A
